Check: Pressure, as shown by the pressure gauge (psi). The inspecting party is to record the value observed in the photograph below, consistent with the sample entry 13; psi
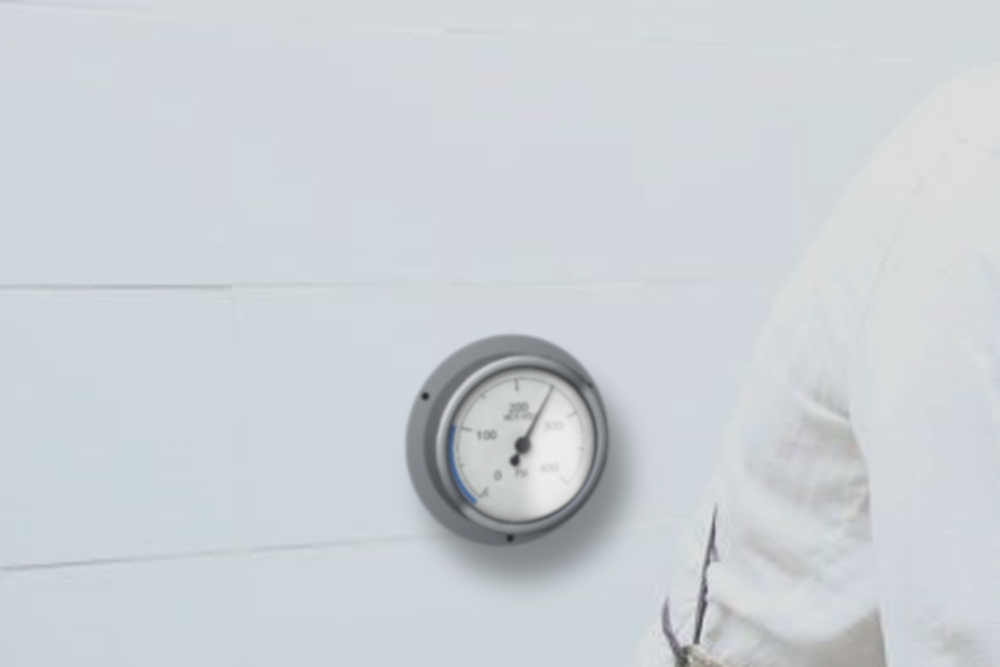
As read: 250; psi
